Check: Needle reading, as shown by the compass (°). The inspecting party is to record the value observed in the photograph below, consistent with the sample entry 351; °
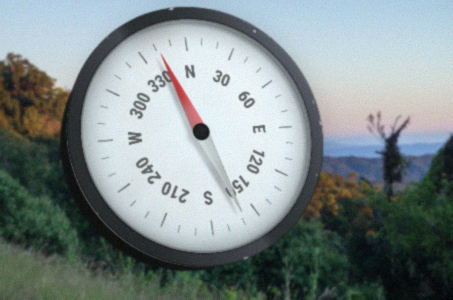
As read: 340; °
